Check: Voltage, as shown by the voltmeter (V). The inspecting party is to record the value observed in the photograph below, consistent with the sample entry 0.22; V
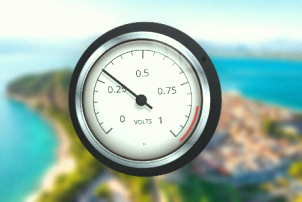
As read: 0.3; V
